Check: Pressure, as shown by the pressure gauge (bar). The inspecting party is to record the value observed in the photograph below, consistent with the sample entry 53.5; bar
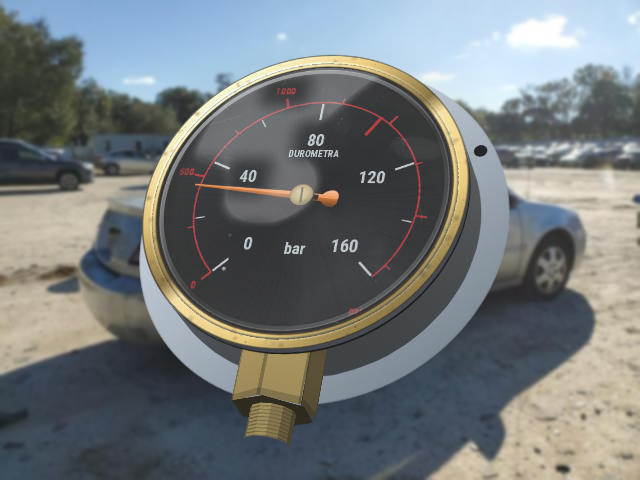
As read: 30; bar
